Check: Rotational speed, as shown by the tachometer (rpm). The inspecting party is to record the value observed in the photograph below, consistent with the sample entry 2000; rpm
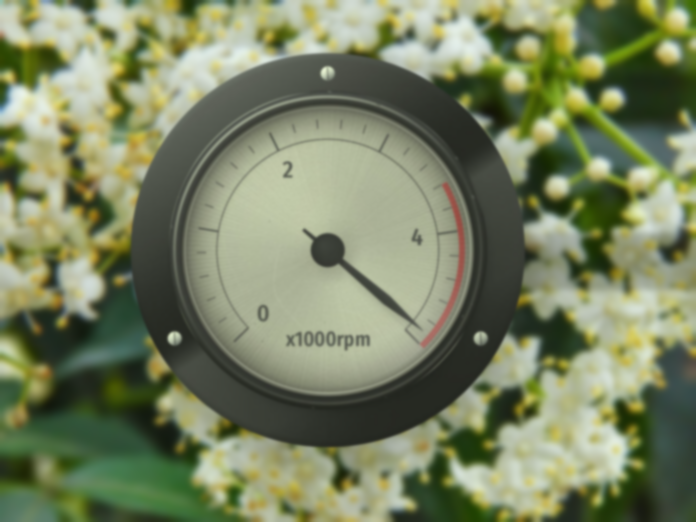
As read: 4900; rpm
